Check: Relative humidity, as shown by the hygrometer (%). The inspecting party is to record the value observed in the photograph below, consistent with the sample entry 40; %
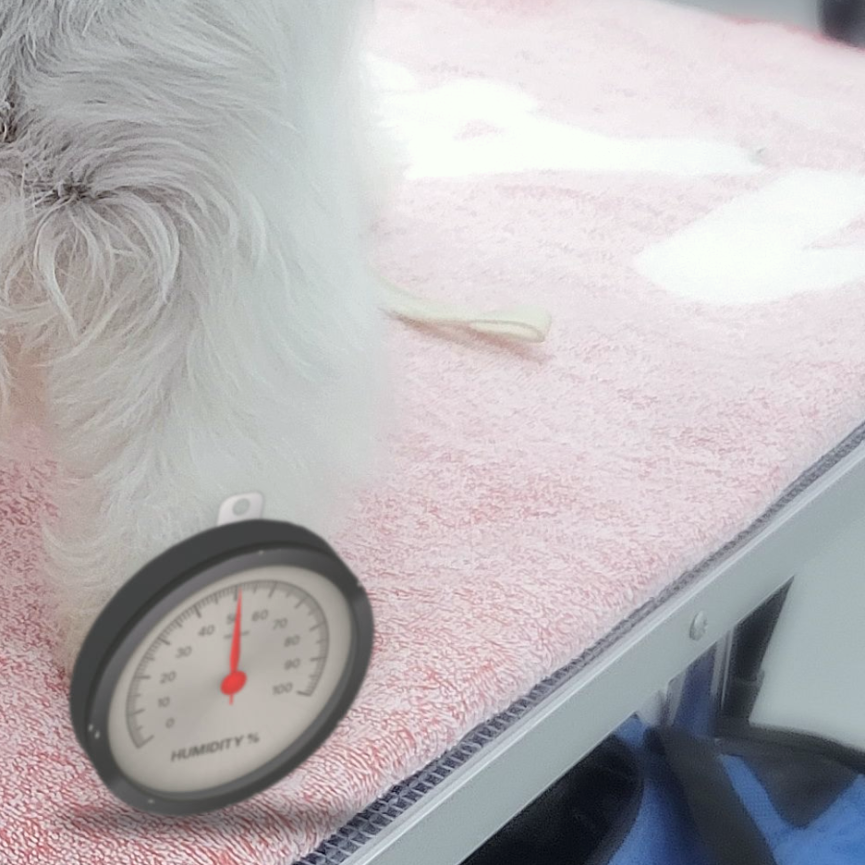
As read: 50; %
